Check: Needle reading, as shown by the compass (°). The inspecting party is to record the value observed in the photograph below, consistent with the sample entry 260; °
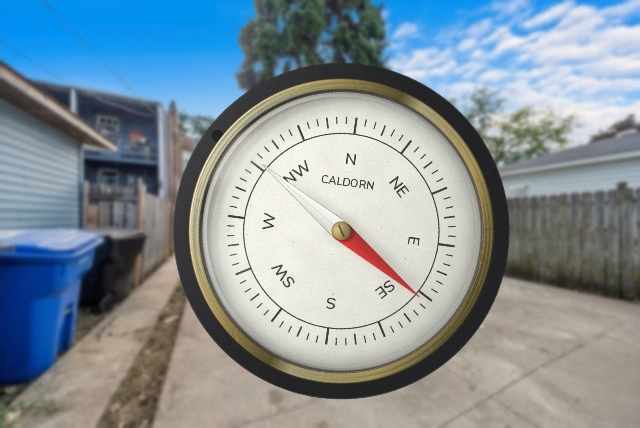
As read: 122.5; °
